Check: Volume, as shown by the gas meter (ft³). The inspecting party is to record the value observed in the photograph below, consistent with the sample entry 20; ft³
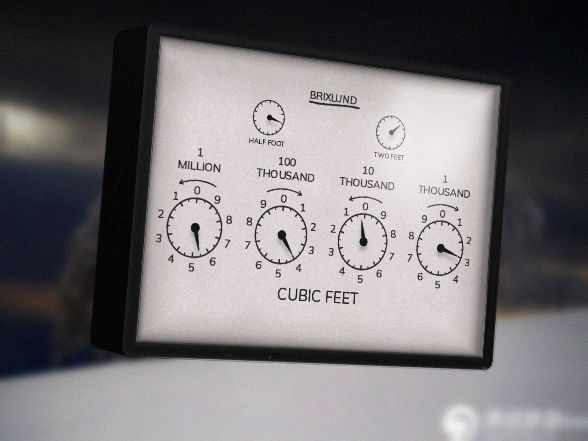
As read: 540300; ft³
